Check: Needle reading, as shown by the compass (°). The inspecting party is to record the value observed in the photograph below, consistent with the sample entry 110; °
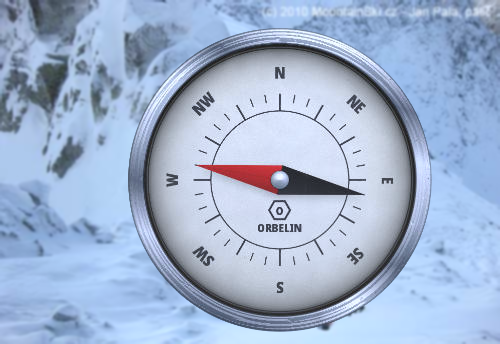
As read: 280; °
